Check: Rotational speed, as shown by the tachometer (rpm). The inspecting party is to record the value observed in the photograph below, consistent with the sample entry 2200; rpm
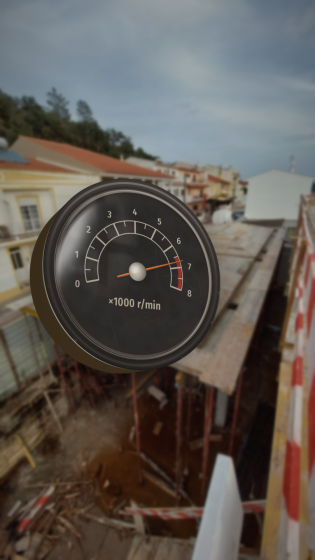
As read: 6750; rpm
